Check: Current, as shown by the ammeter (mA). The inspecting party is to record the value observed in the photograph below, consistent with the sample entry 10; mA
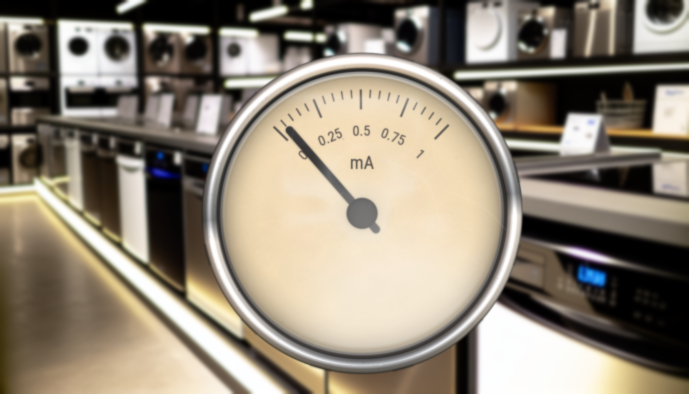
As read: 0.05; mA
